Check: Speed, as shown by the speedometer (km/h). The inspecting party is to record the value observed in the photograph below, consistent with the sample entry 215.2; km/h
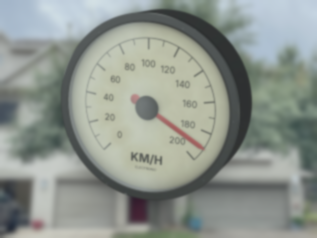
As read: 190; km/h
